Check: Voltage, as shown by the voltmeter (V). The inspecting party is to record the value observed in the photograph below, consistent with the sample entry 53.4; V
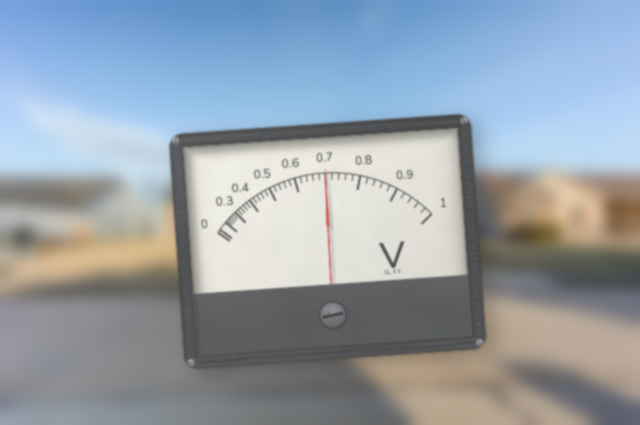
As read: 0.7; V
